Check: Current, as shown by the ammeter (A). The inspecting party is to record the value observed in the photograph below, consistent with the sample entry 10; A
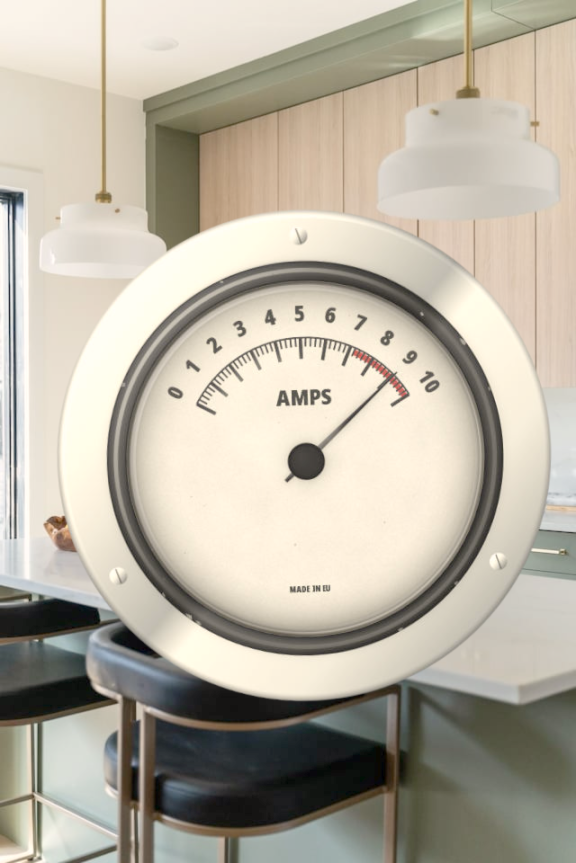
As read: 9; A
